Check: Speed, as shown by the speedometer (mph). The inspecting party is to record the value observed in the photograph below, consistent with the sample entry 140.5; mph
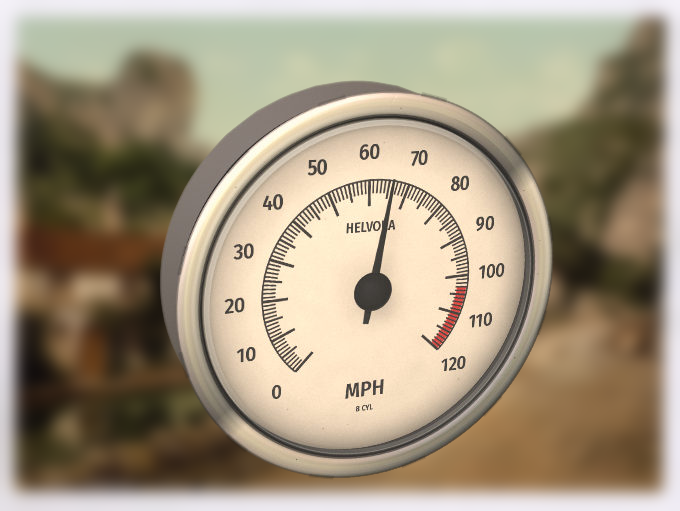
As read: 65; mph
